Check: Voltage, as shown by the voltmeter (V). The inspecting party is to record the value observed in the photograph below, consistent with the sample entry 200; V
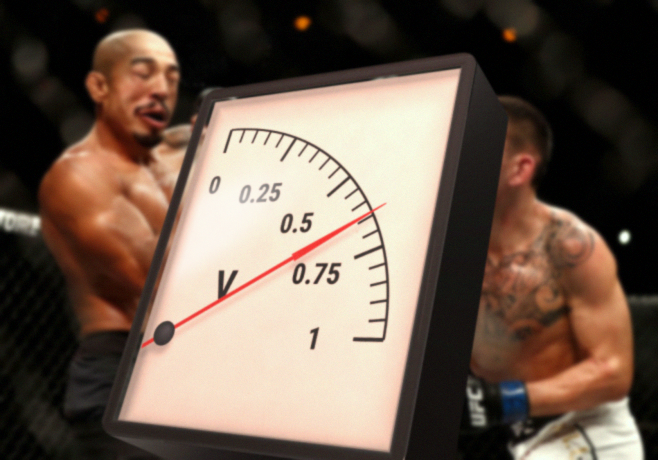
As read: 0.65; V
